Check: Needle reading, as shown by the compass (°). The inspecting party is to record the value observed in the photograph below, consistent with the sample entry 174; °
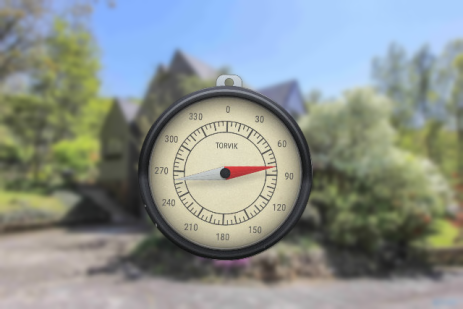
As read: 80; °
